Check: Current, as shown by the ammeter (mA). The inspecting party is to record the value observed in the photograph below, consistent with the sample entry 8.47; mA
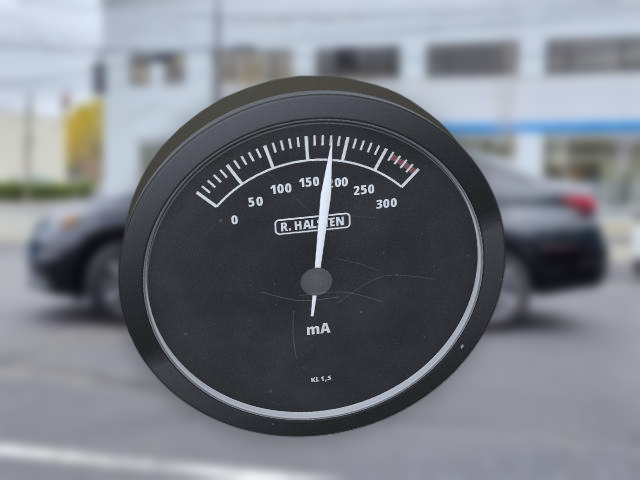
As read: 180; mA
